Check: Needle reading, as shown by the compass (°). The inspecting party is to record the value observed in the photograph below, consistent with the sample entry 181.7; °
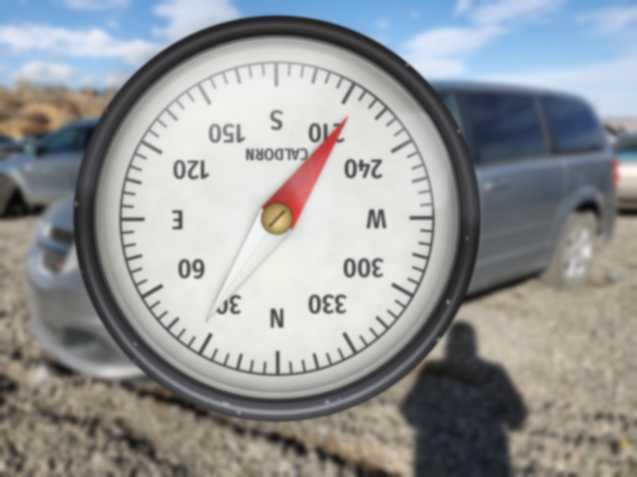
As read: 215; °
